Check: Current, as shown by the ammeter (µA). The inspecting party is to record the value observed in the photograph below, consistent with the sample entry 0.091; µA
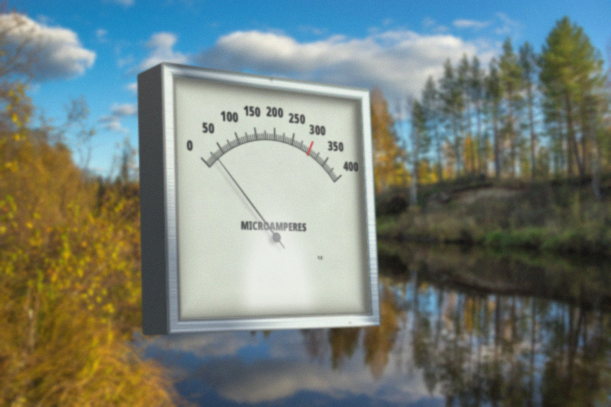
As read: 25; µA
